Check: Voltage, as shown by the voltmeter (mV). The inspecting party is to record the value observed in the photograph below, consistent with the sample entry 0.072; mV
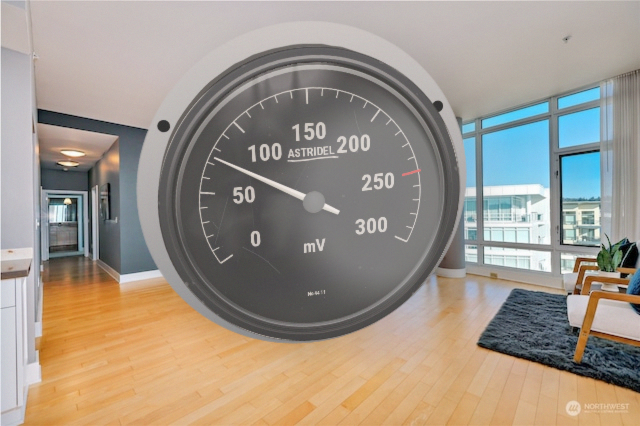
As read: 75; mV
